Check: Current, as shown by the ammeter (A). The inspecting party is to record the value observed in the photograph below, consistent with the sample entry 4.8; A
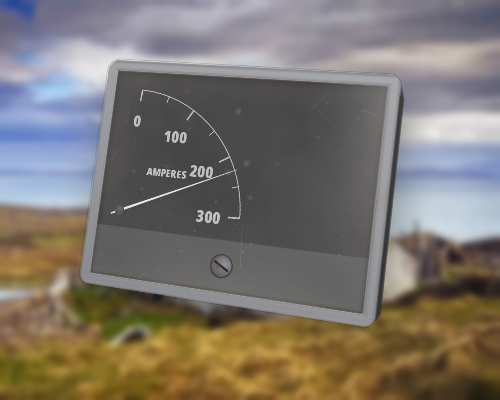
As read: 225; A
